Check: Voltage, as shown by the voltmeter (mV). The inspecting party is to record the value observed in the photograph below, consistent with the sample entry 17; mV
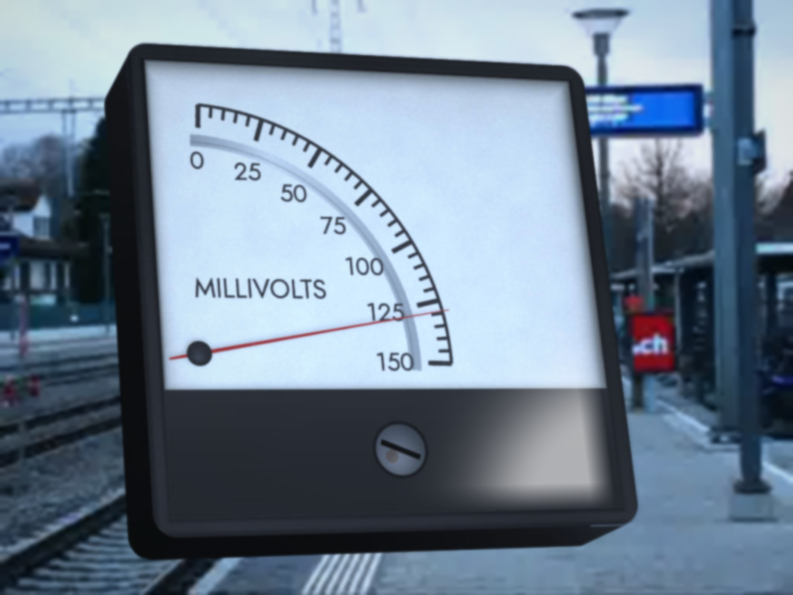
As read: 130; mV
